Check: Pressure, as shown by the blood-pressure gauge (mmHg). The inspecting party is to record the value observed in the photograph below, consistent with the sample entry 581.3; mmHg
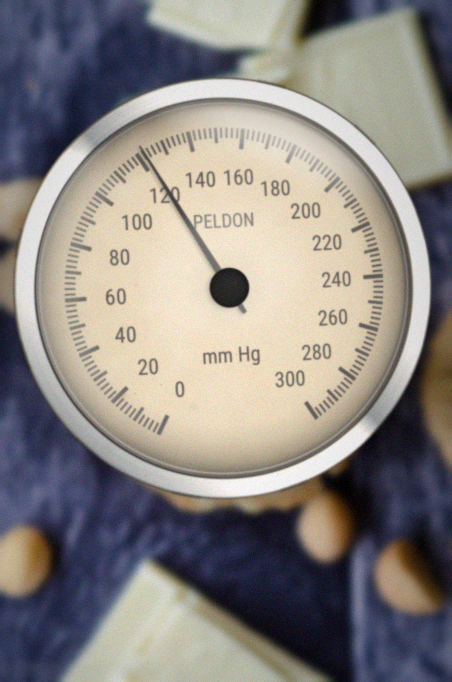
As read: 122; mmHg
